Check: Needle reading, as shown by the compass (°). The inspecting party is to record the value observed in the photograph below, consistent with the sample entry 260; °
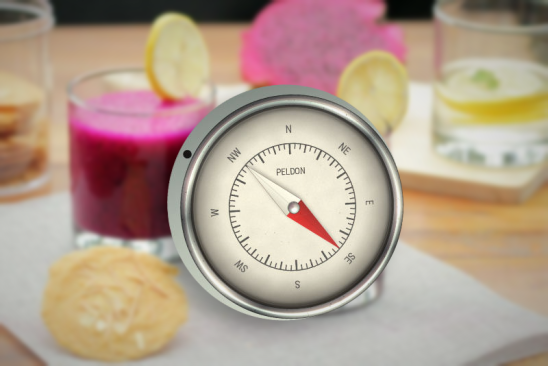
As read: 135; °
